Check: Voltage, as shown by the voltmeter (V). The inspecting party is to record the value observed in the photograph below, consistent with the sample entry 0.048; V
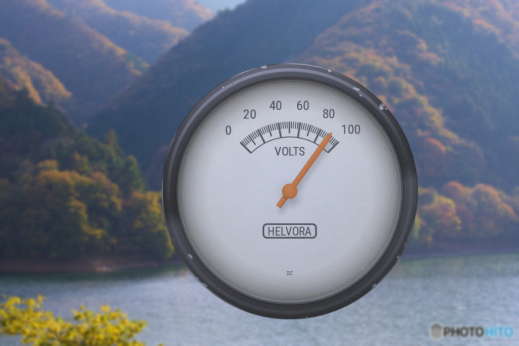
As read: 90; V
